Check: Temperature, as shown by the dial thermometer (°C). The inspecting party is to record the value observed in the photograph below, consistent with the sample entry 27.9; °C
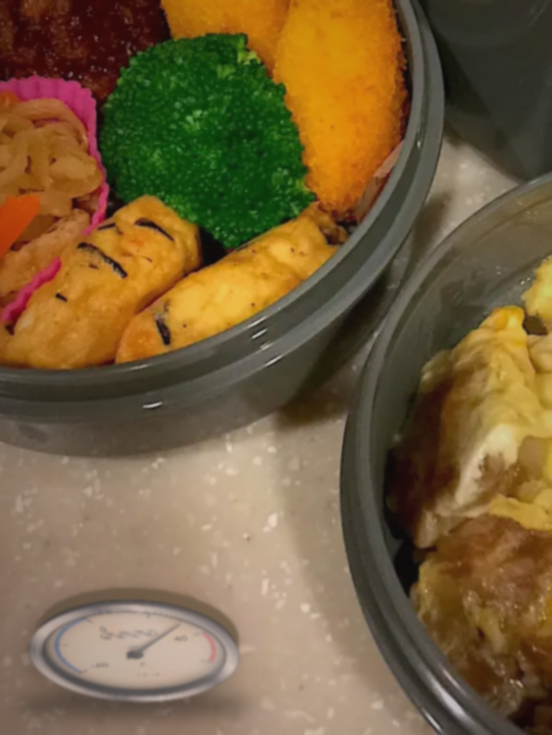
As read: 30; °C
